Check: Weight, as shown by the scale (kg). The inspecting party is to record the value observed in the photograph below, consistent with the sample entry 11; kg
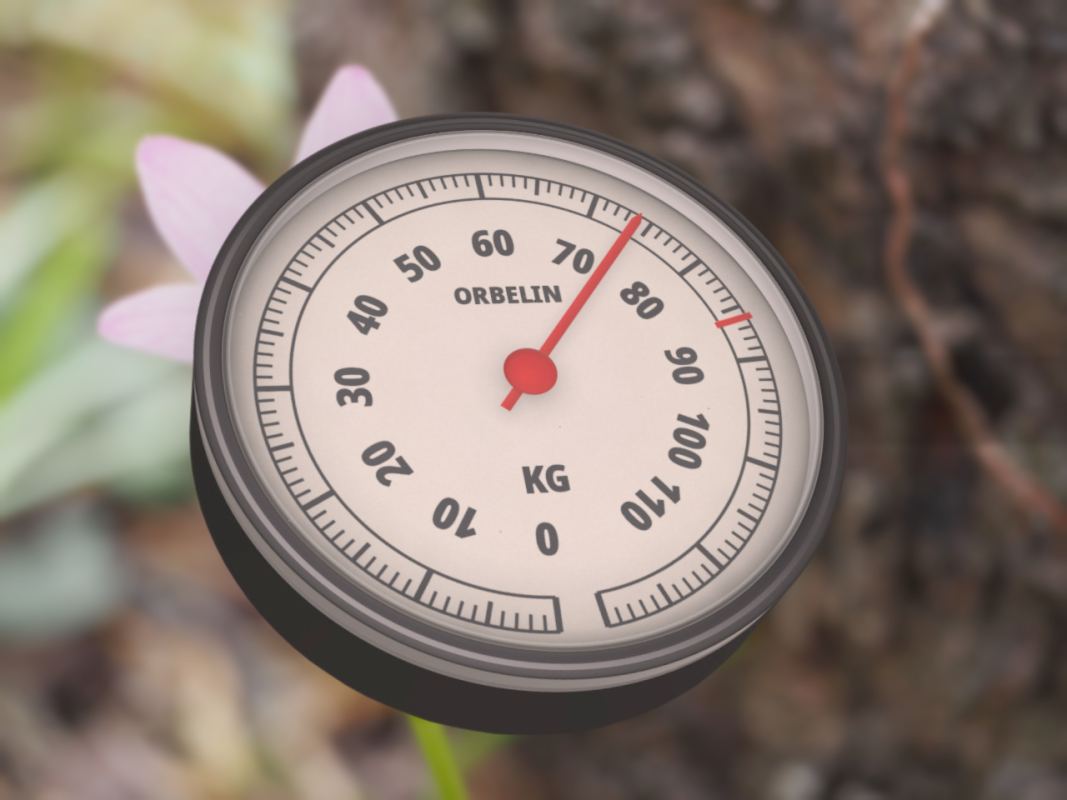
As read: 74; kg
